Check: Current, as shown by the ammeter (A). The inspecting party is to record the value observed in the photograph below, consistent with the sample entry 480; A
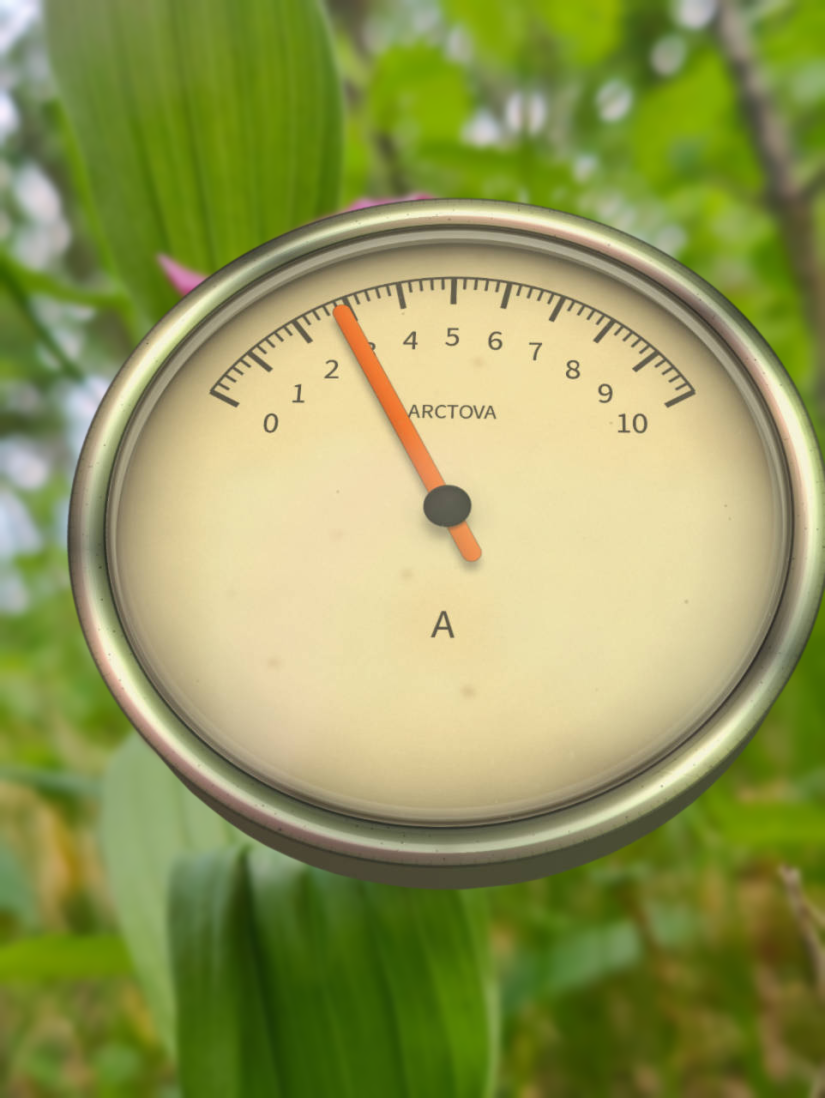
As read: 2.8; A
